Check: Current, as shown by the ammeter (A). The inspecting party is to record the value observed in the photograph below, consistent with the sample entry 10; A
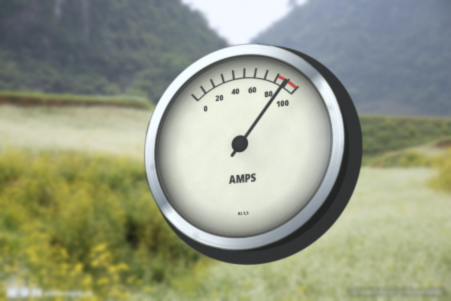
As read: 90; A
